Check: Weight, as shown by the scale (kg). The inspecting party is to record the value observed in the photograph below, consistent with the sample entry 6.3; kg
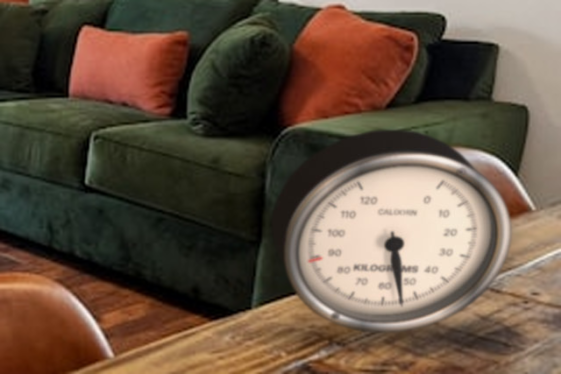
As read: 55; kg
